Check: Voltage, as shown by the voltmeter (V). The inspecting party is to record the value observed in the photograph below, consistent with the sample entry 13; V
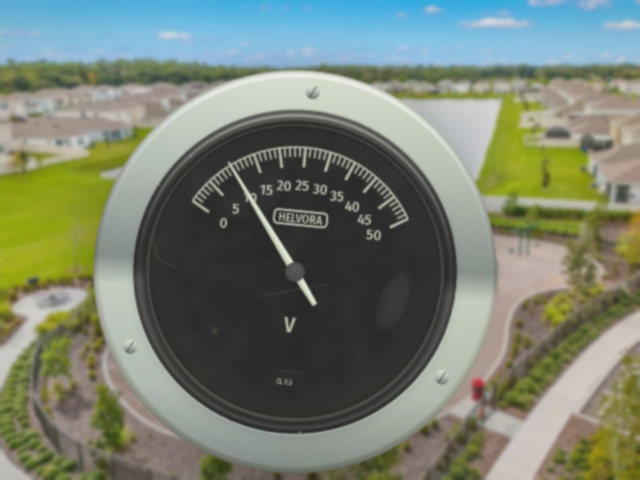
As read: 10; V
